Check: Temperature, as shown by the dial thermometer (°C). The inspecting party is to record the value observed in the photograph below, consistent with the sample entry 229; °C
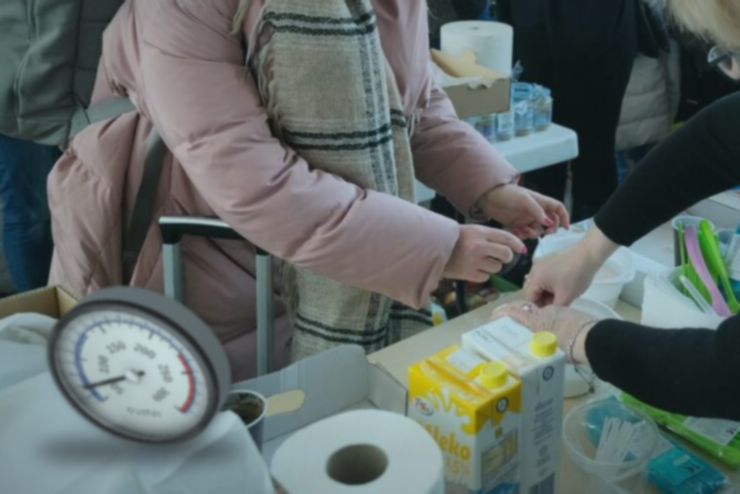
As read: 70; °C
